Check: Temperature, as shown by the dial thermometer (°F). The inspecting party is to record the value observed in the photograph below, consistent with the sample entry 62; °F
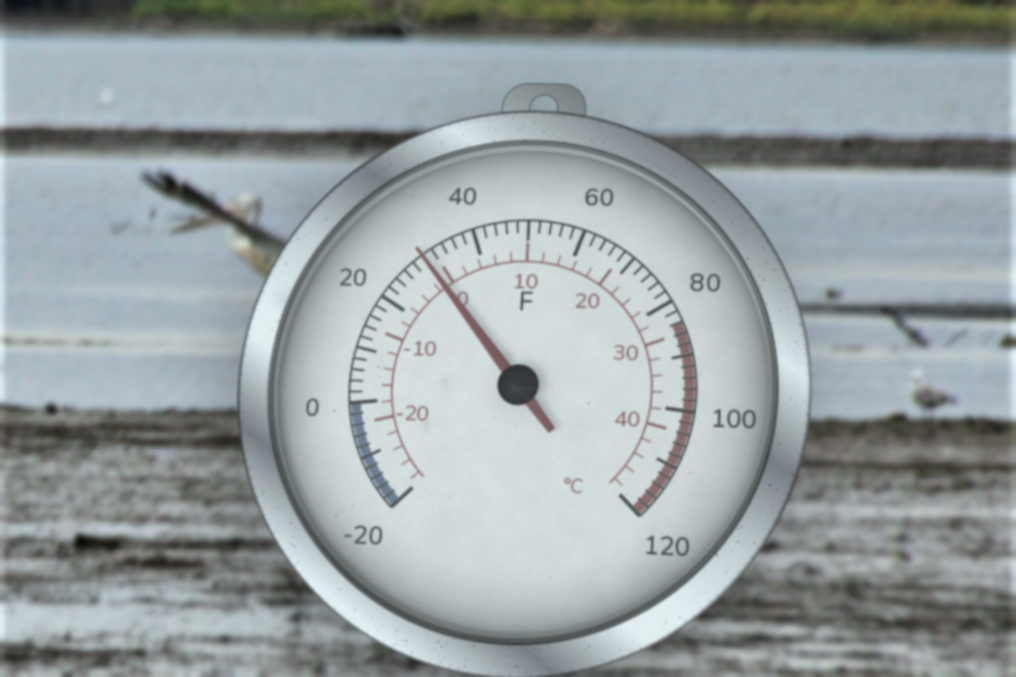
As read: 30; °F
